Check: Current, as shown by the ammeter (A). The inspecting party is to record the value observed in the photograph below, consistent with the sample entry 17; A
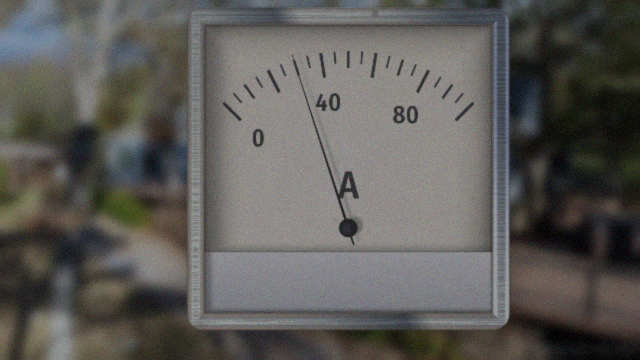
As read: 30; A
